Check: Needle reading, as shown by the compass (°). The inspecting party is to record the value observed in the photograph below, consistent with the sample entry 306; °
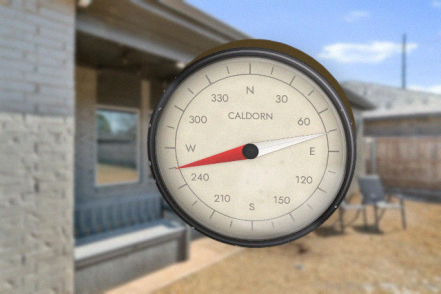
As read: 255; °
